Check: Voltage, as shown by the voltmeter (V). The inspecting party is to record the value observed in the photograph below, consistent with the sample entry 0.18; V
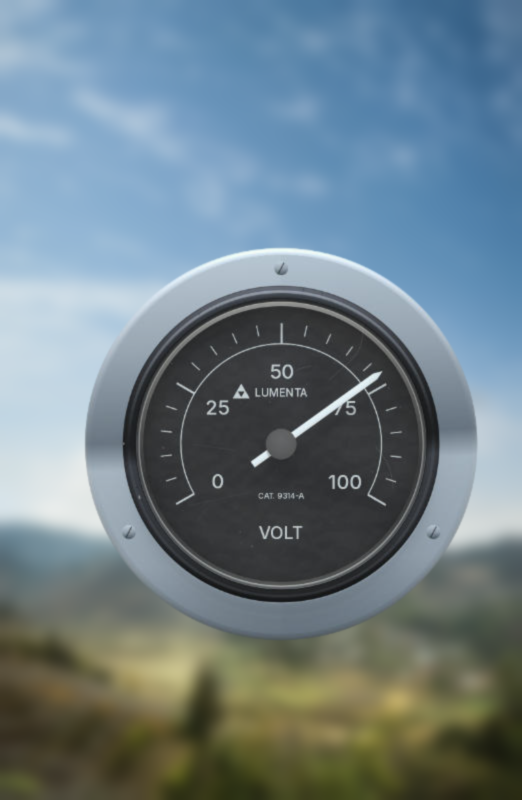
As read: 72.5; V
